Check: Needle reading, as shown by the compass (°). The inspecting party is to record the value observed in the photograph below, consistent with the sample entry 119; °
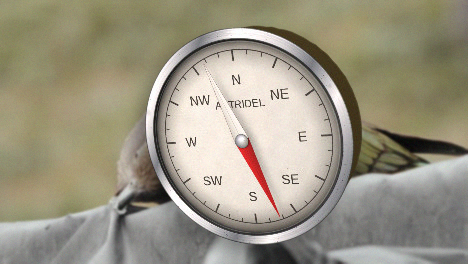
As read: 160; °
